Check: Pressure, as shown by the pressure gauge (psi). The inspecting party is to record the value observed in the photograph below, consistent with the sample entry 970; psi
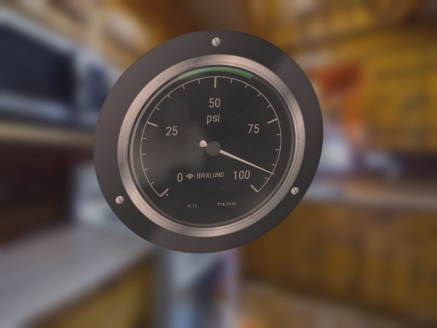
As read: 92.5; psi
